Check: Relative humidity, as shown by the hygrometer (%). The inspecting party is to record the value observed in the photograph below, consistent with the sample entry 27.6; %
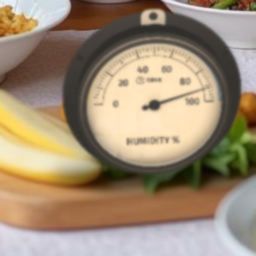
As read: 90; %
